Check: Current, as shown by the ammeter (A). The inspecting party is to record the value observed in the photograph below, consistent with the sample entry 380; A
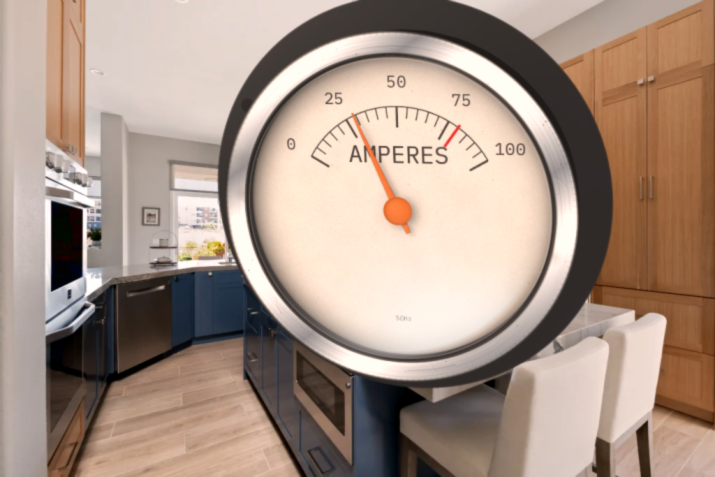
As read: 30; A
